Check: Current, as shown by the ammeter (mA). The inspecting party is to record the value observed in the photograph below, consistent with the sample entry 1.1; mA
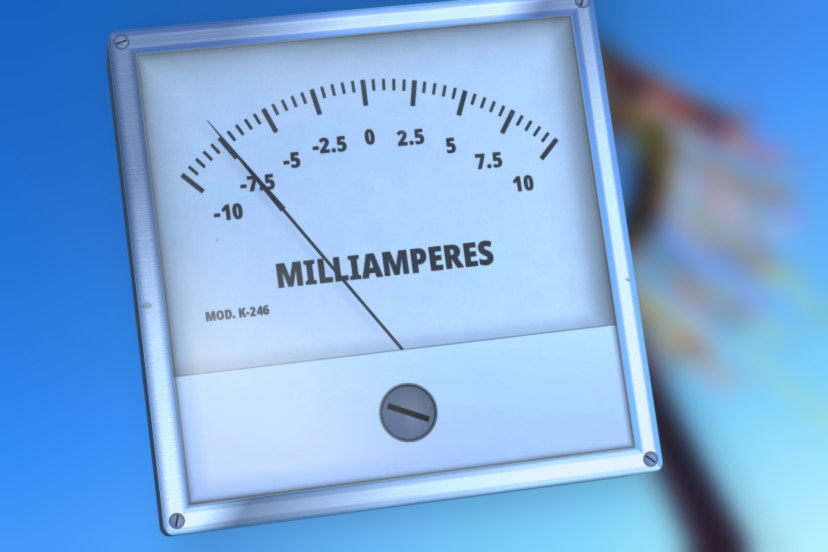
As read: -7.5; mA
